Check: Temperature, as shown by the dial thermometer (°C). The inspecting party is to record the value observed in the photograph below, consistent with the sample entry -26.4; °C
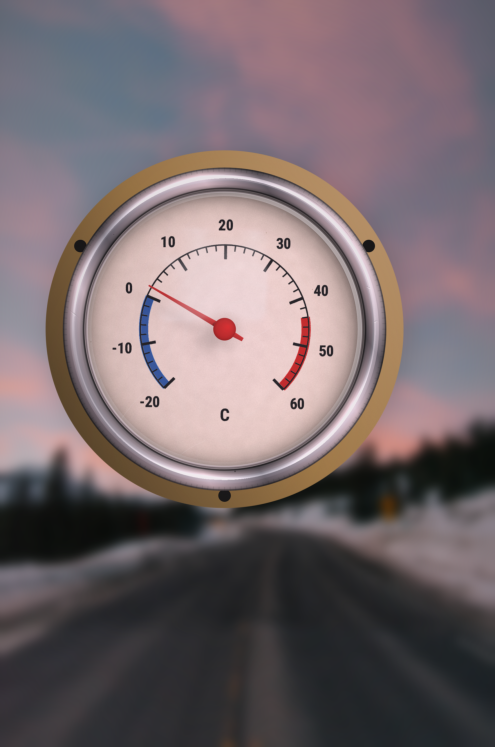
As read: 2; °C
